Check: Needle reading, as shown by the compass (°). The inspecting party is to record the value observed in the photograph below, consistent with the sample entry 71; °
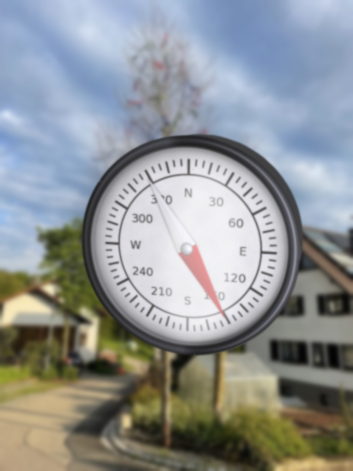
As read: 150; °
